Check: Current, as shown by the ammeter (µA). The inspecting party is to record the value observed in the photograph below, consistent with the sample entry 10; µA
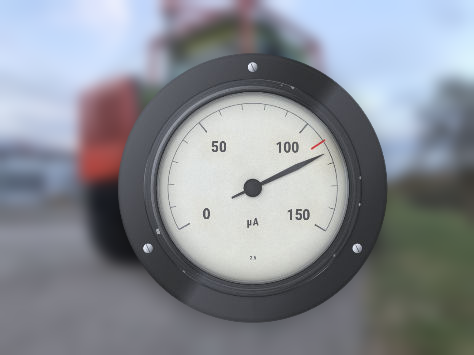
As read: 115; µA
